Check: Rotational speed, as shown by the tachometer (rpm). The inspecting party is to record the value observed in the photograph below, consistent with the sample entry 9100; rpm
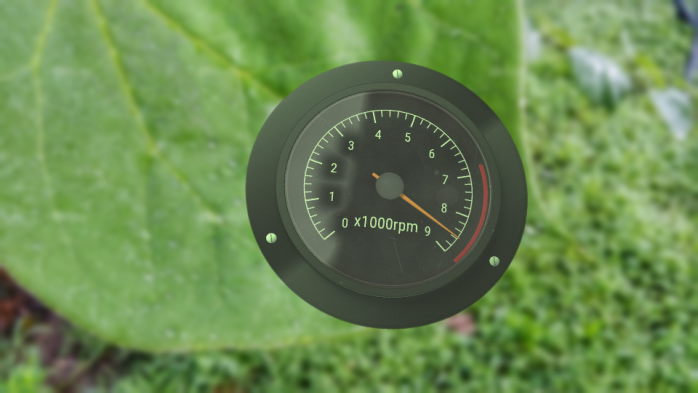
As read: 8600; rpm
